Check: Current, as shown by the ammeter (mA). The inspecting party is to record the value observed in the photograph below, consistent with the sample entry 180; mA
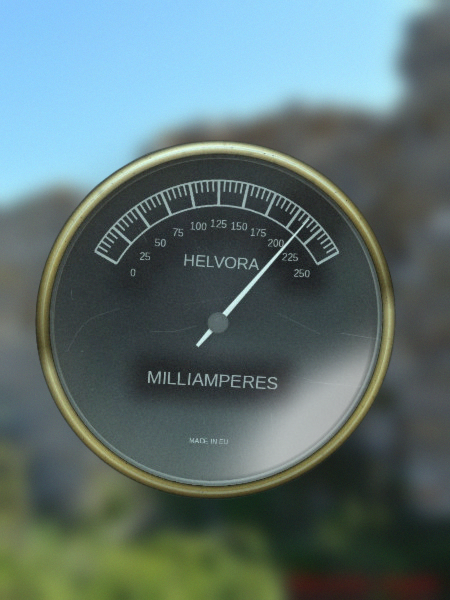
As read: 210; mA
